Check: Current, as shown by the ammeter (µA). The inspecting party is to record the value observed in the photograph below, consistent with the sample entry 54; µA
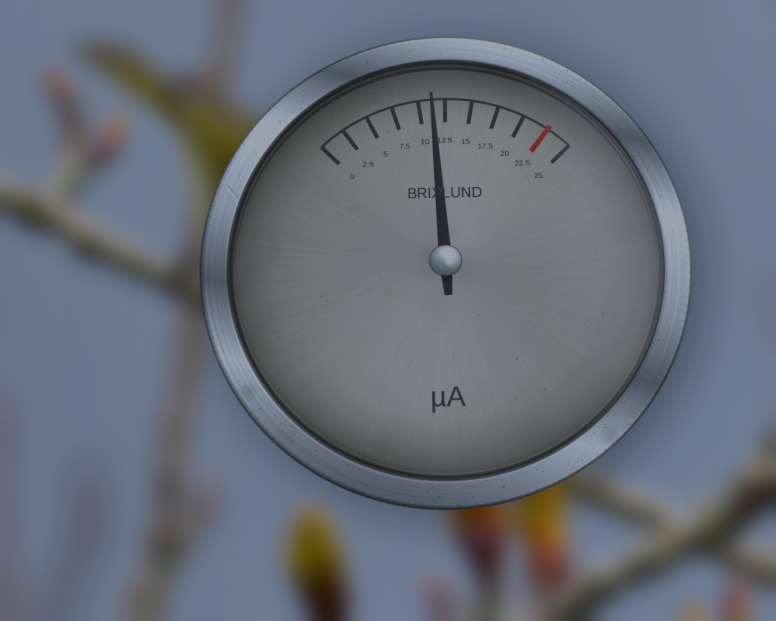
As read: 11.25; µA
